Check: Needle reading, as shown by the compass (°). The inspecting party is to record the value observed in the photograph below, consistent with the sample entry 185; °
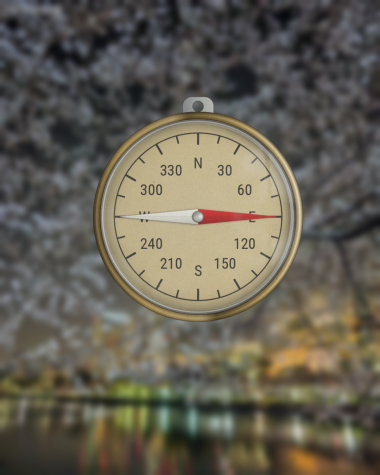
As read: 90; °
